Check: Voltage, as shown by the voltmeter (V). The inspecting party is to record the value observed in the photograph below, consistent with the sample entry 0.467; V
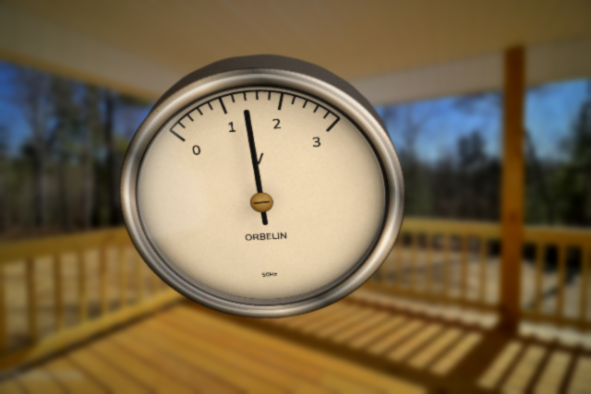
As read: 1.4; V
